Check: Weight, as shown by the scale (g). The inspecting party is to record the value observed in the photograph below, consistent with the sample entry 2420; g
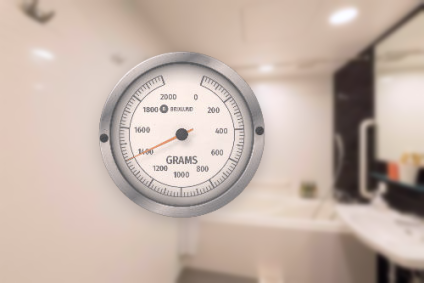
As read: 1400; g
